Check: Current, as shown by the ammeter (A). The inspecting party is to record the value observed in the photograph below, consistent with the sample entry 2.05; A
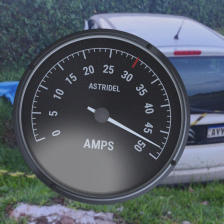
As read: 48; A
